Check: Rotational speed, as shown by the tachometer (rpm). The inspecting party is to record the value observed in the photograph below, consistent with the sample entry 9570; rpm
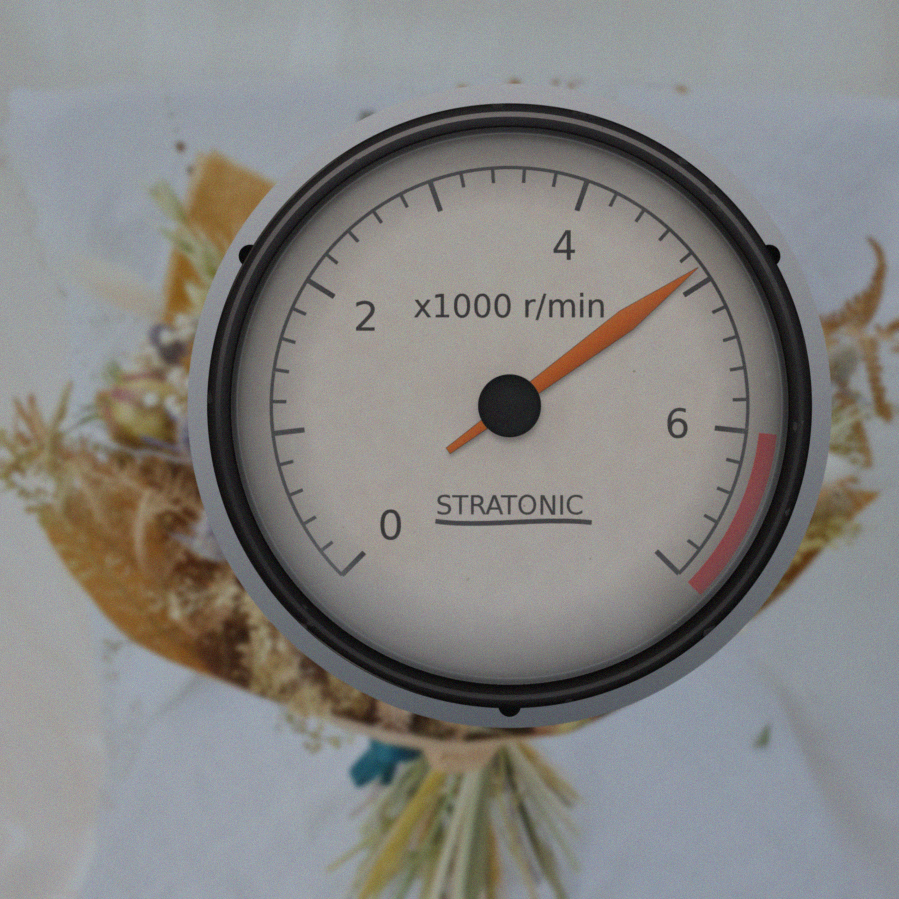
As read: 4900; rpm
